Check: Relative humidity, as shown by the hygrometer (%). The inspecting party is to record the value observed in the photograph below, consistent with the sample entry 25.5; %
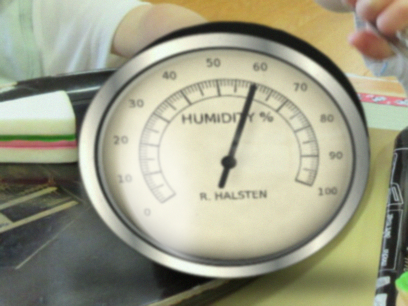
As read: 60; %
